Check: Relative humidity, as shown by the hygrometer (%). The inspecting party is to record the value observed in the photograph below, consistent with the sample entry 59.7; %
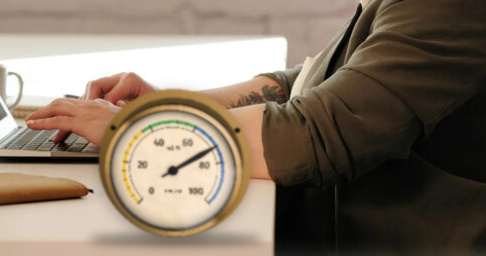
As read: 72; %
